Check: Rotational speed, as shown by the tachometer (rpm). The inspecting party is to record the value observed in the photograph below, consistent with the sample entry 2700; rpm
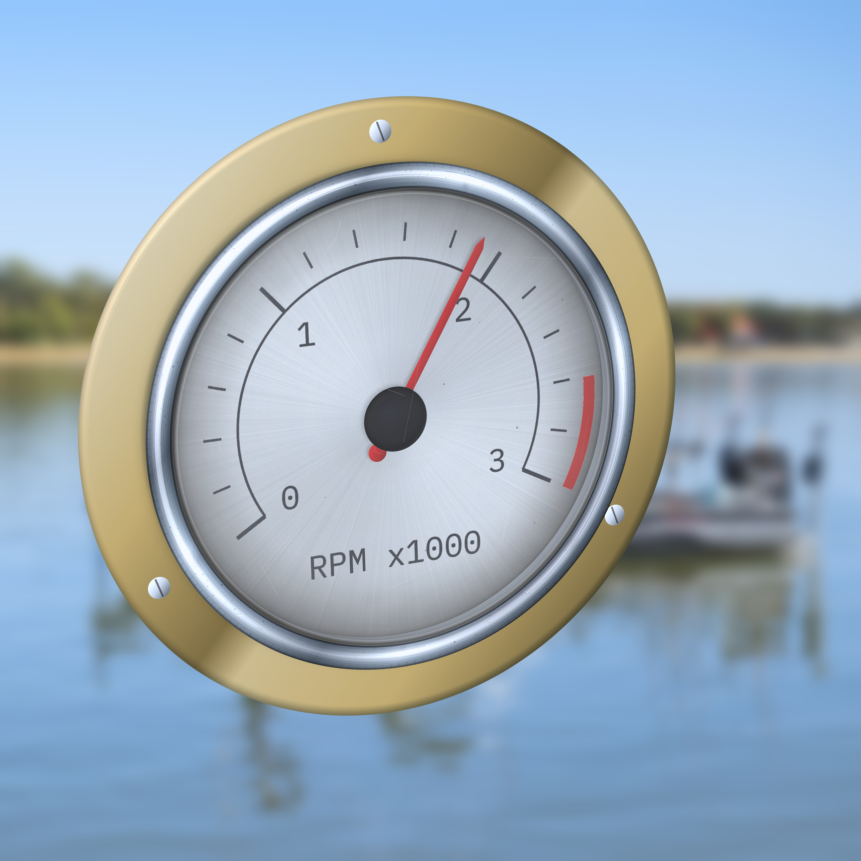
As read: 1900; rpm
